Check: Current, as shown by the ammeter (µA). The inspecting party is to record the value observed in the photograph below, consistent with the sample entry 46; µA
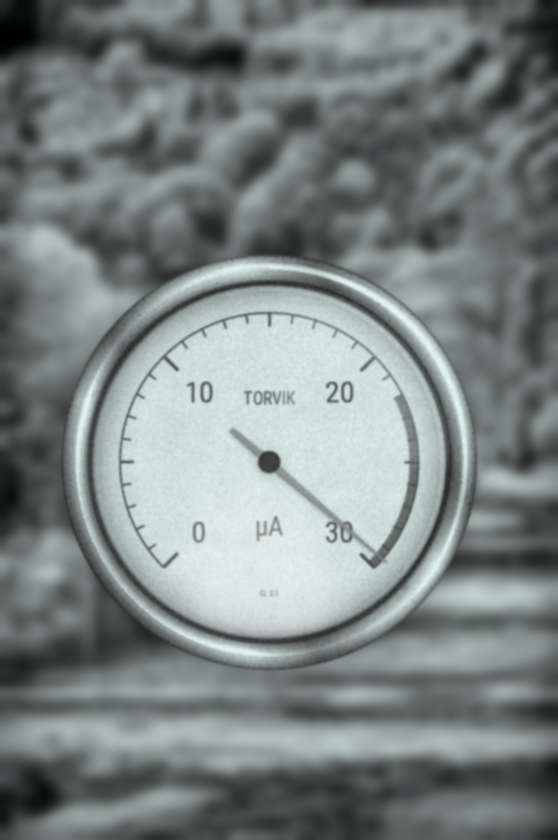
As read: 29.5; µA
